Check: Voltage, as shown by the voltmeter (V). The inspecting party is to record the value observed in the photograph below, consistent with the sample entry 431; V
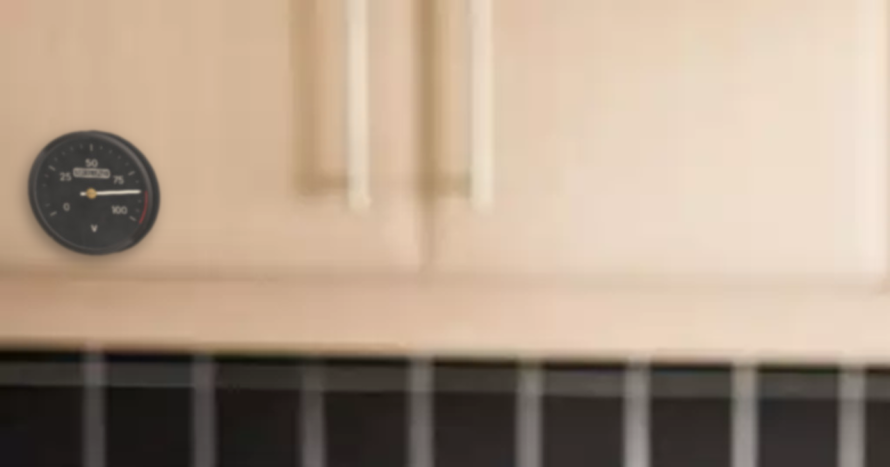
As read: 85; V
